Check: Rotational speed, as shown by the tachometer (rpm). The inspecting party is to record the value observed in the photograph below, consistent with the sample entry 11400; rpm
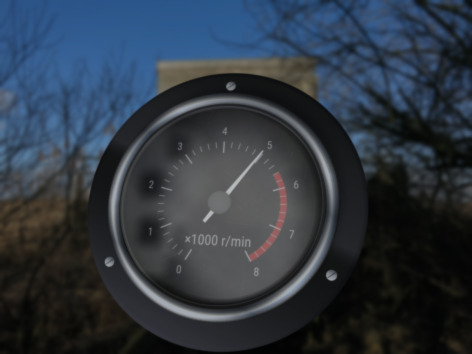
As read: 5000; rpm
